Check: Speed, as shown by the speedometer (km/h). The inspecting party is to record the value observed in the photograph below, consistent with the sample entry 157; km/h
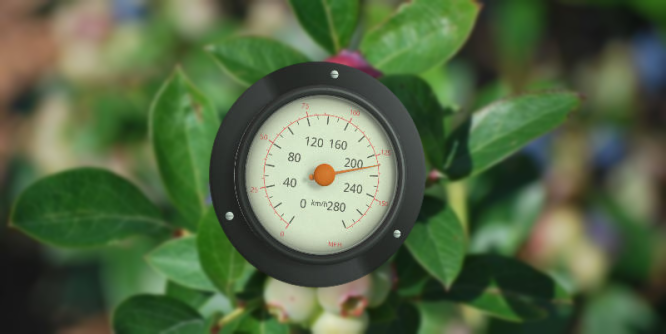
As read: 210; km/h
